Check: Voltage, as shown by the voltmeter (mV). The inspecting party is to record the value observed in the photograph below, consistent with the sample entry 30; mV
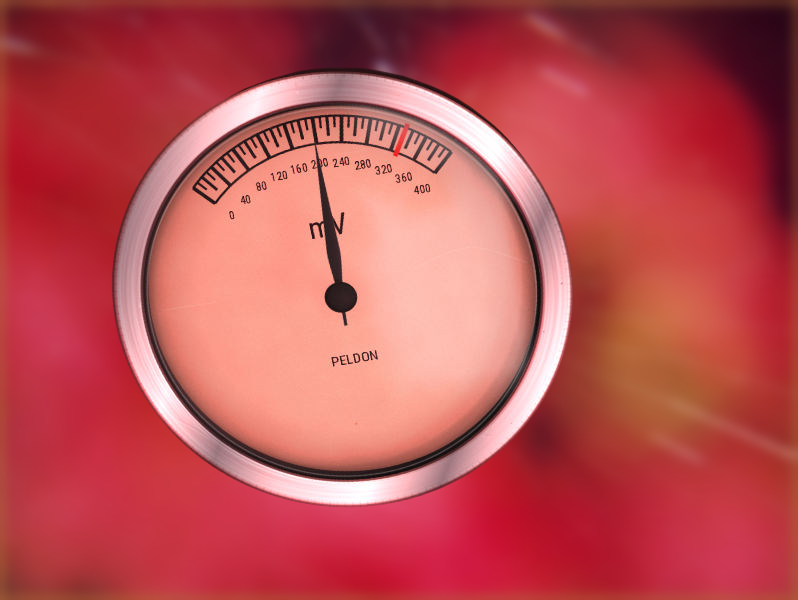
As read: 200; mV
